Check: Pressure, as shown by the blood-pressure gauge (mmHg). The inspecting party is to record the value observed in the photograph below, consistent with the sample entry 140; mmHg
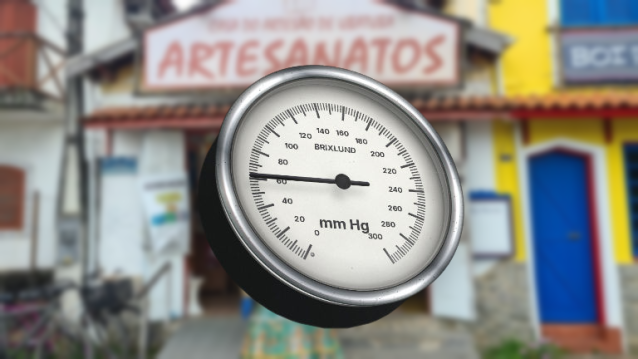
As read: 60; mmHg
